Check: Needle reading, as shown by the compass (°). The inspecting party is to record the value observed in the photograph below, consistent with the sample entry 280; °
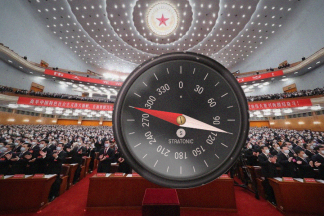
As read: 285; °
